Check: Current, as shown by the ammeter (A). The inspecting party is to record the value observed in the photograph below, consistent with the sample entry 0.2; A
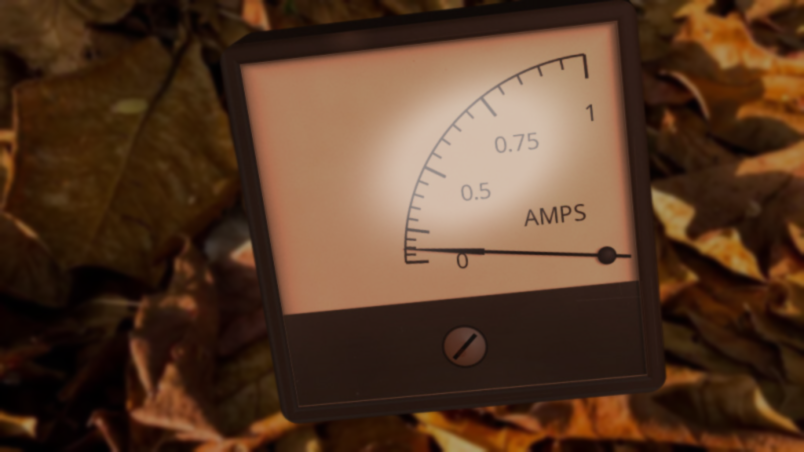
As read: 0.15; A
